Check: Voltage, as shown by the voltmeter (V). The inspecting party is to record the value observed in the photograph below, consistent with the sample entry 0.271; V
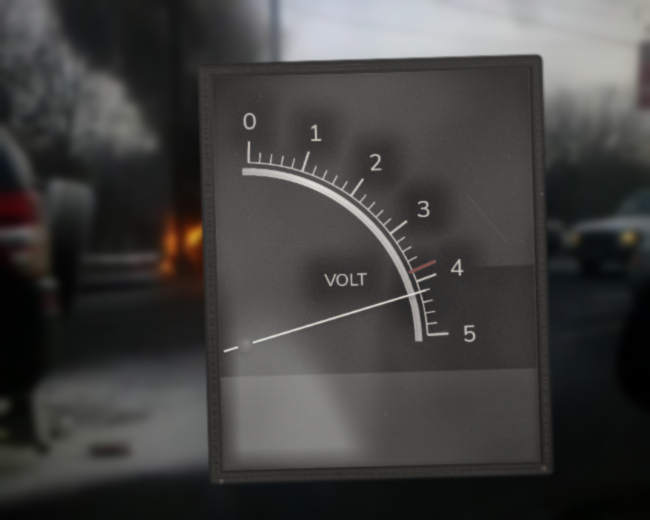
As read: 4.2; V
